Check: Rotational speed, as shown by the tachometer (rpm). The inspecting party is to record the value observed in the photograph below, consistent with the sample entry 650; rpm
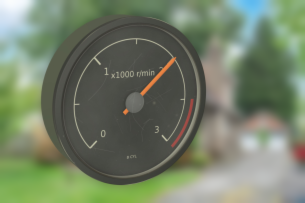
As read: 2000; rpm
